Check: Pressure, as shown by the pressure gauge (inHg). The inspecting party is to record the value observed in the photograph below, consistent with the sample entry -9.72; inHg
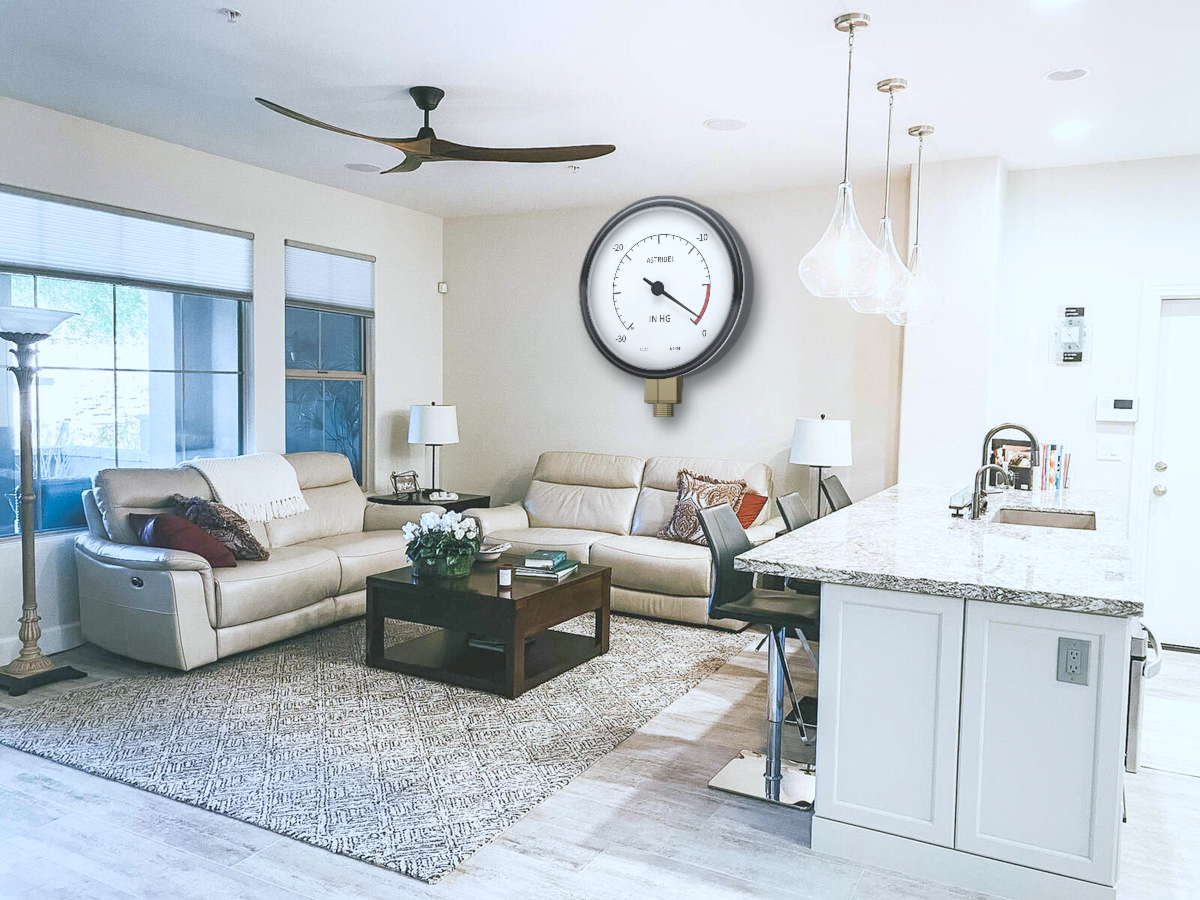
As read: -1; inHg
